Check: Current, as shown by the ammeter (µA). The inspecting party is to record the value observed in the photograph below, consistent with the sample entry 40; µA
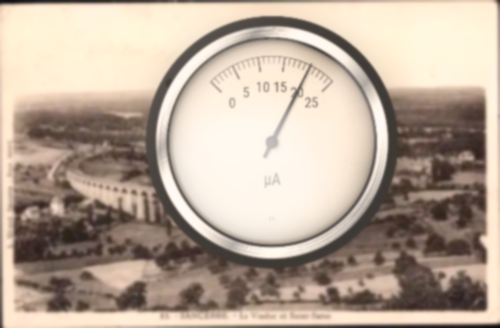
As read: 20; µA
